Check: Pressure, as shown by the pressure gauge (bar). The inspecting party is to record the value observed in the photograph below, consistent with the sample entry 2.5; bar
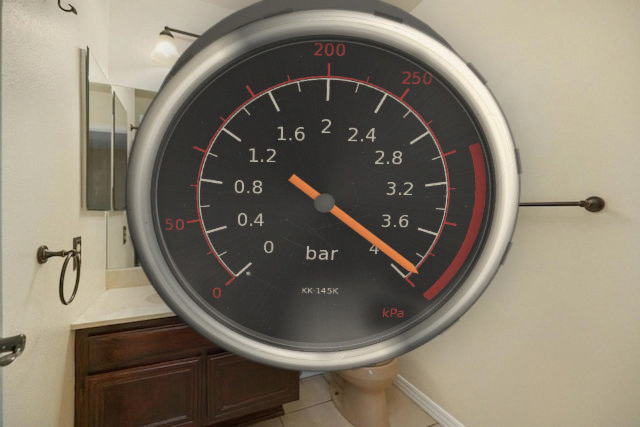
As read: 3.9; bar
